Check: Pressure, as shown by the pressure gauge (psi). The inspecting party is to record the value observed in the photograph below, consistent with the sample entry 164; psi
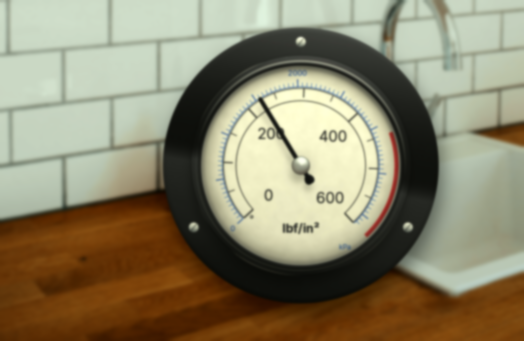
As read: 225; psi
